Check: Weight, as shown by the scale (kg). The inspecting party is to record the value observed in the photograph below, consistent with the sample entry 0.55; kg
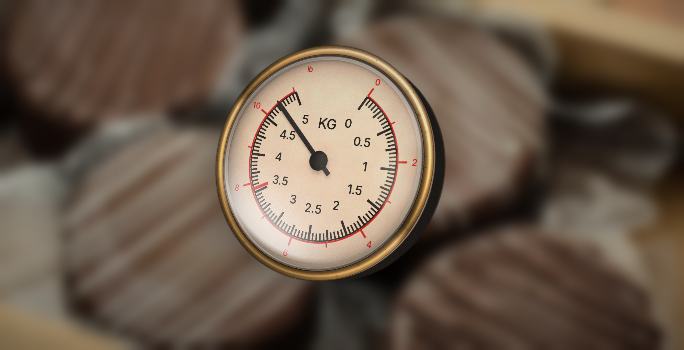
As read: 4.75; kg
